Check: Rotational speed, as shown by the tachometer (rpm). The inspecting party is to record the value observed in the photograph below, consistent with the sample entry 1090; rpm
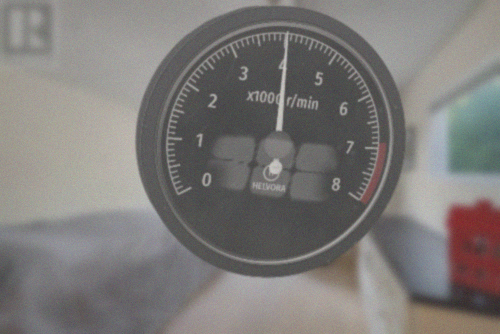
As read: 4000; rpm
